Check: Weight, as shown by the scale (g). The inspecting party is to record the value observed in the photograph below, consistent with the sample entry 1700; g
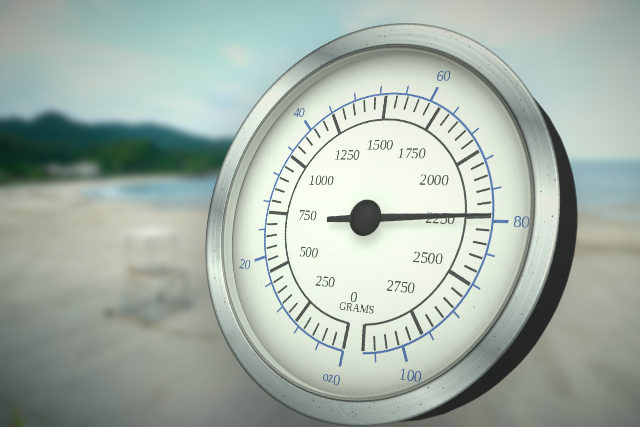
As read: 2250; g
